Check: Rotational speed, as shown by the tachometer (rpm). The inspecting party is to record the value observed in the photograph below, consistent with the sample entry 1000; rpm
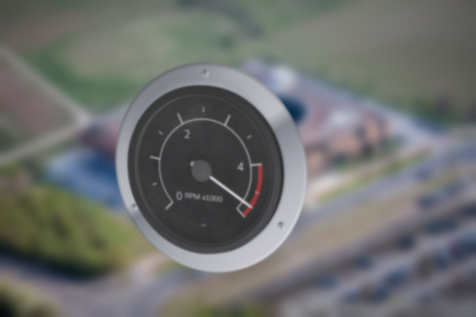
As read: 4750; rpm
